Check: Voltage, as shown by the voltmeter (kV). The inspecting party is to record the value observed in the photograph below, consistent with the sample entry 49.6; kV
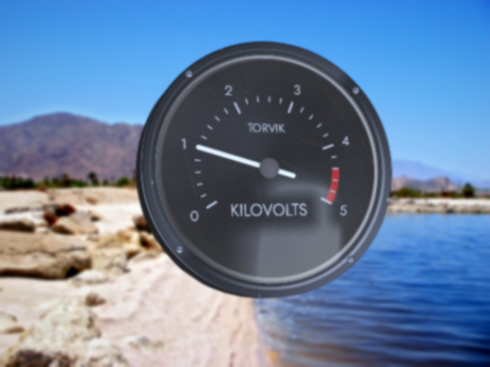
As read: 1; kV
